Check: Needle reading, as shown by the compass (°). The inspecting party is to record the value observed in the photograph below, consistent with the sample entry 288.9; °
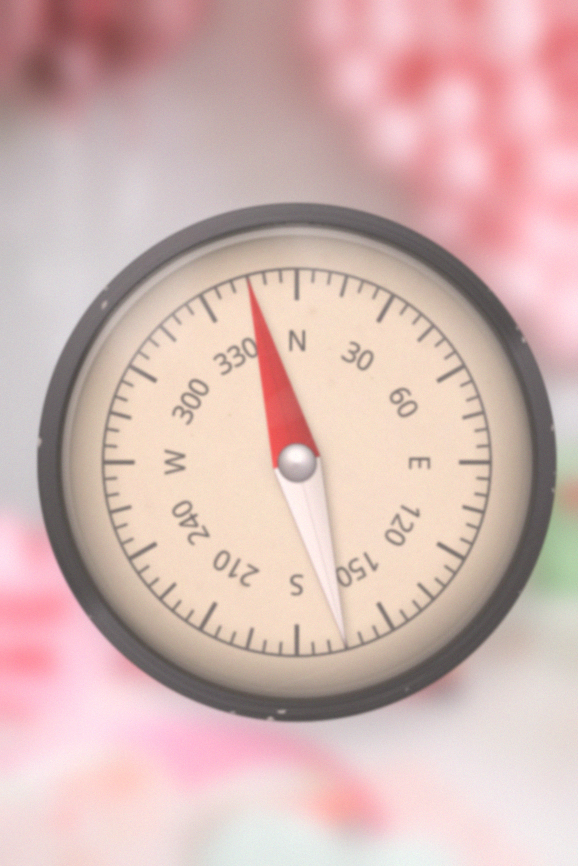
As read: 345; °
